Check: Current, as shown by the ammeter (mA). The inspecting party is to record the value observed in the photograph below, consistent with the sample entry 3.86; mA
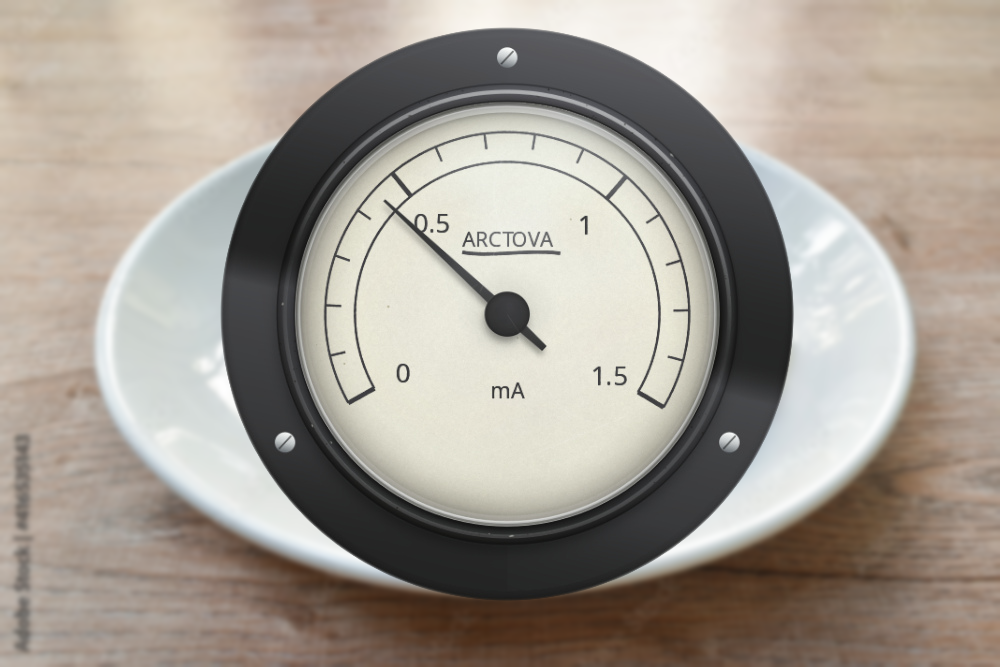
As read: 0.45; mA
